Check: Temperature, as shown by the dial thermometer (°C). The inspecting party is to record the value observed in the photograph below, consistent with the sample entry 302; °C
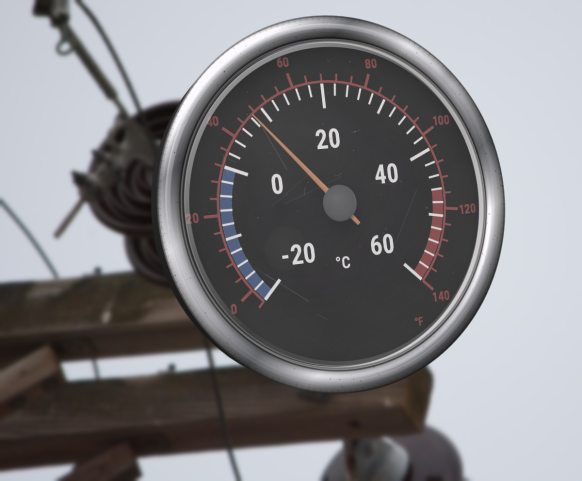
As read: 8; °C
